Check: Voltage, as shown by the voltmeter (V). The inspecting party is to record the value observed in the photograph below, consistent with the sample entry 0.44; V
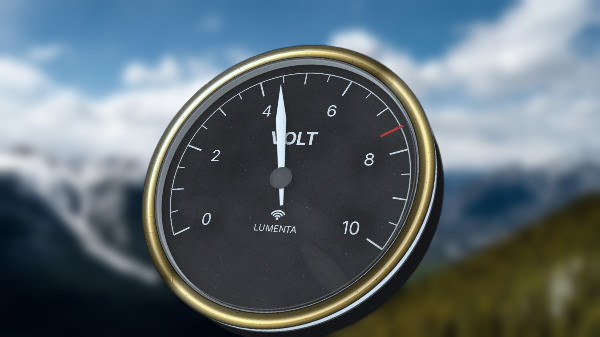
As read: 4.5; V
